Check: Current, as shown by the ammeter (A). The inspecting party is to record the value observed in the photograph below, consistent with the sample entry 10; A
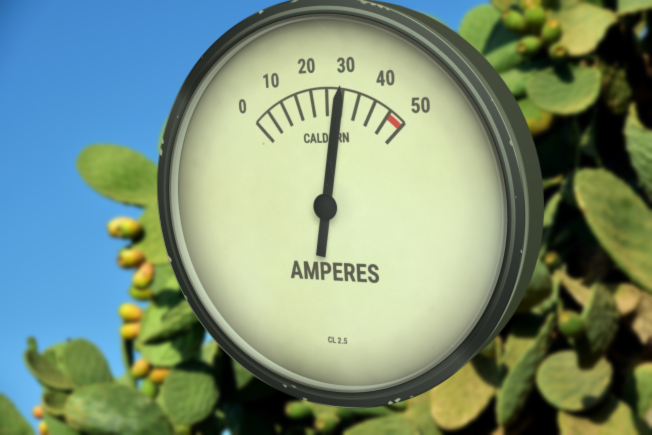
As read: 30; A
